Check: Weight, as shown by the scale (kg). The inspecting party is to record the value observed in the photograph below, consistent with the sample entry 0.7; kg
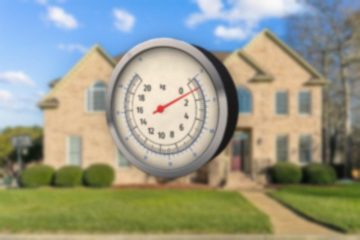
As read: 1; kg
